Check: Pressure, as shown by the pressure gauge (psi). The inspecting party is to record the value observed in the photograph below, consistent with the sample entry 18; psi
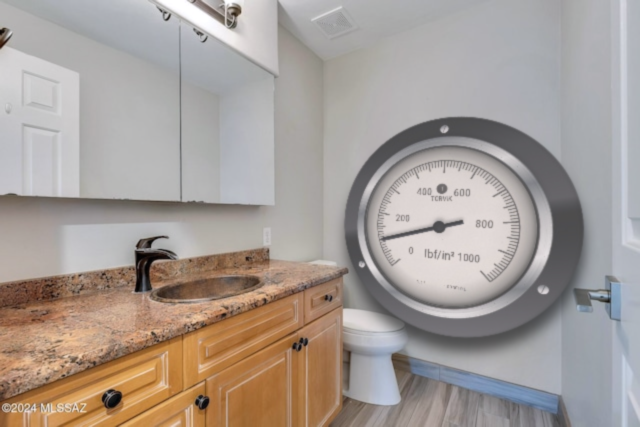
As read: 100; psi
